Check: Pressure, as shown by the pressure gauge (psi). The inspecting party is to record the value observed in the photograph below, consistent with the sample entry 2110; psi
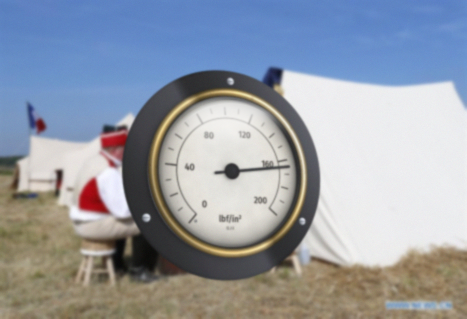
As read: 165; psi
